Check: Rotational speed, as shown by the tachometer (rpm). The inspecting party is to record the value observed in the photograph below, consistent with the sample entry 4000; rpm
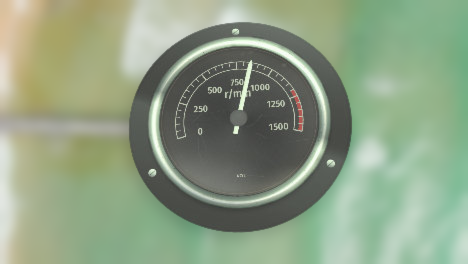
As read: 850; rpm
